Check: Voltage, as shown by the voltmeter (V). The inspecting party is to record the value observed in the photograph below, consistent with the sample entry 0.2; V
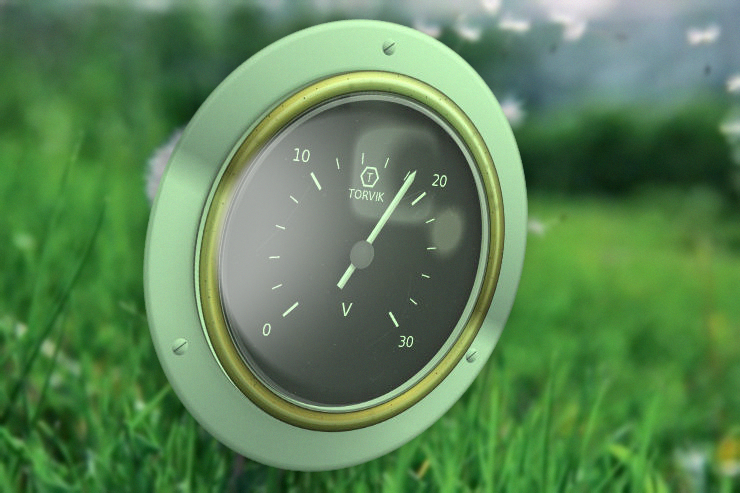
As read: 18; V
